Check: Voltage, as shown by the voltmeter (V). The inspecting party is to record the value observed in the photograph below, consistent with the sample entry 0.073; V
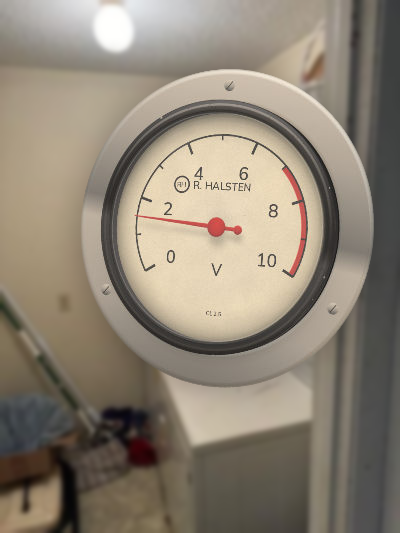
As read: 1.5; V
